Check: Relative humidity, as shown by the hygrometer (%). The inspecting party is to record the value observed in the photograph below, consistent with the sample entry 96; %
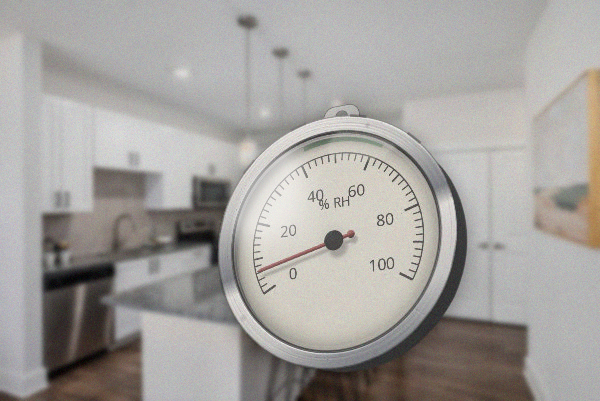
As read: 6; %
